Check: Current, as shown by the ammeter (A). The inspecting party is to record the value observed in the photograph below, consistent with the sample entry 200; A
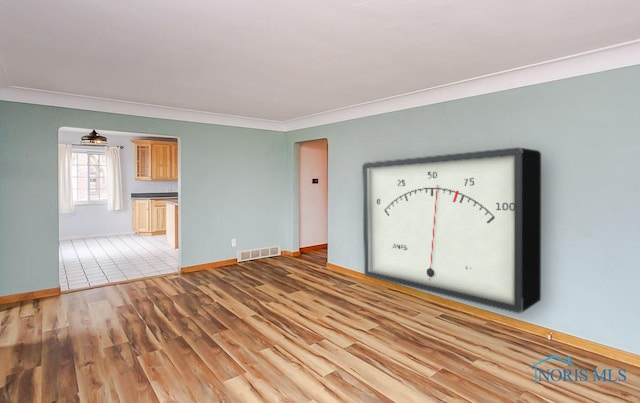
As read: 55; A
